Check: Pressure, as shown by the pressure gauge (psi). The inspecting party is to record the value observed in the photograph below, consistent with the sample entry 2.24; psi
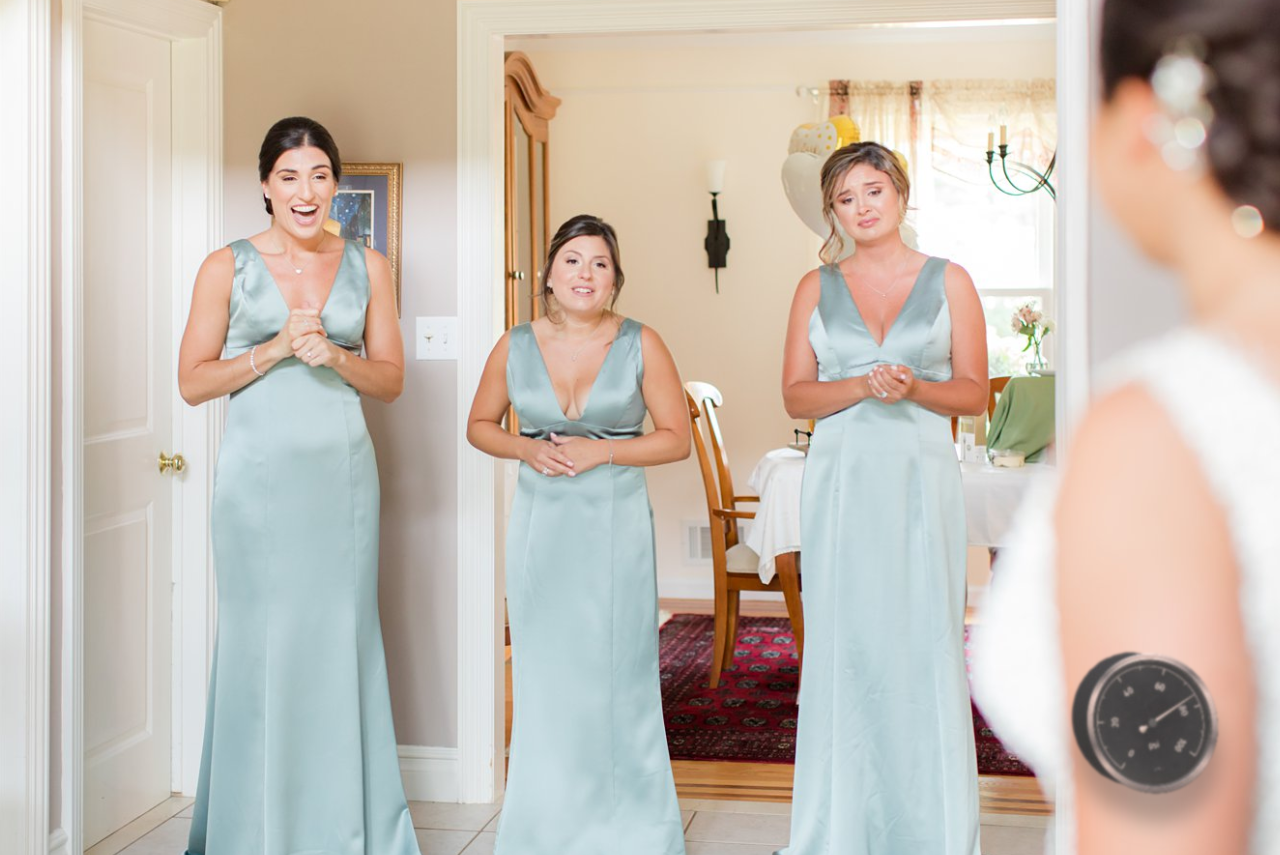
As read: 75; psi
